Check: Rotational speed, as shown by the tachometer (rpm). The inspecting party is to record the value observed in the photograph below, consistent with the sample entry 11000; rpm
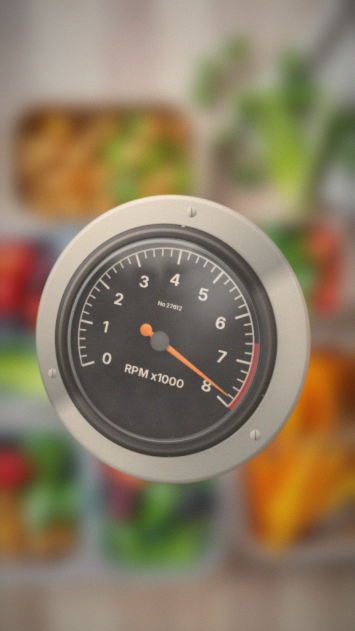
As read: 7800; rpm
